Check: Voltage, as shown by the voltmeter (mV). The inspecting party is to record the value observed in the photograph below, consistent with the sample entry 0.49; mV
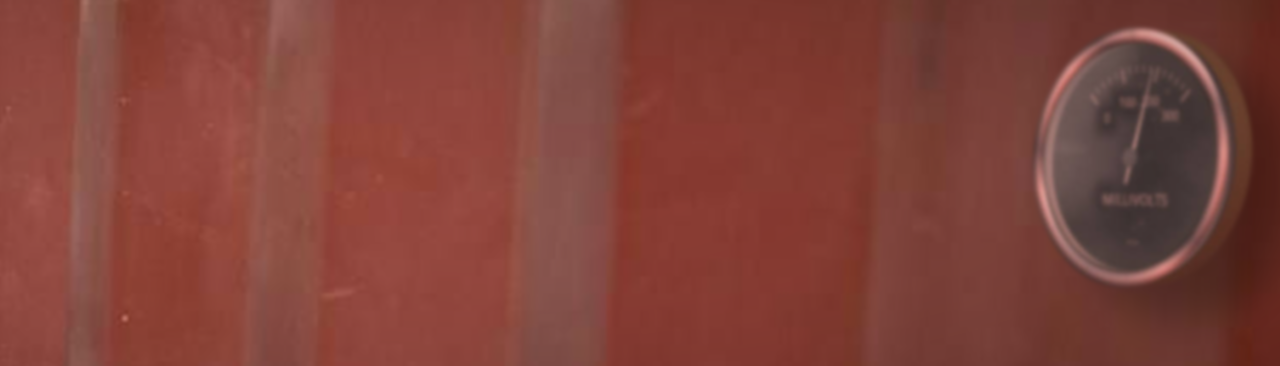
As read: 200; mV
